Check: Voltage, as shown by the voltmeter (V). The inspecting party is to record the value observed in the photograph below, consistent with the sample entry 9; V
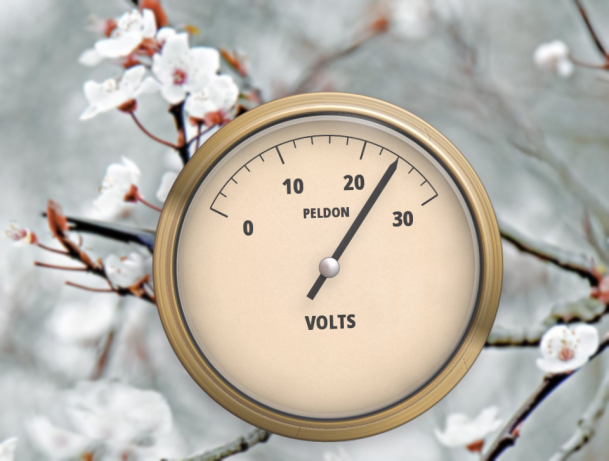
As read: 24; V
